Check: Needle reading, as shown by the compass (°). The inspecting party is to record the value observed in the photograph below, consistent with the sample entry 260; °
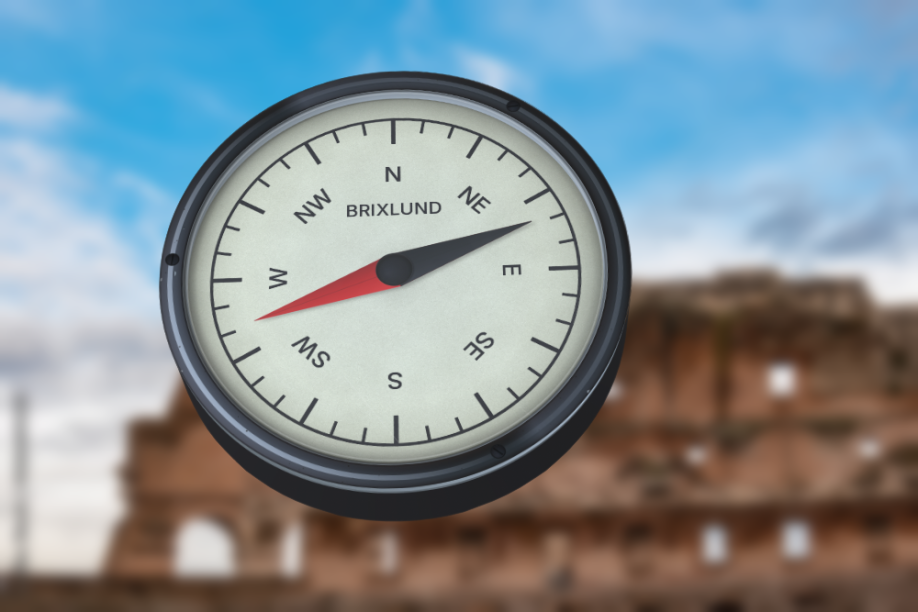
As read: 250; °
